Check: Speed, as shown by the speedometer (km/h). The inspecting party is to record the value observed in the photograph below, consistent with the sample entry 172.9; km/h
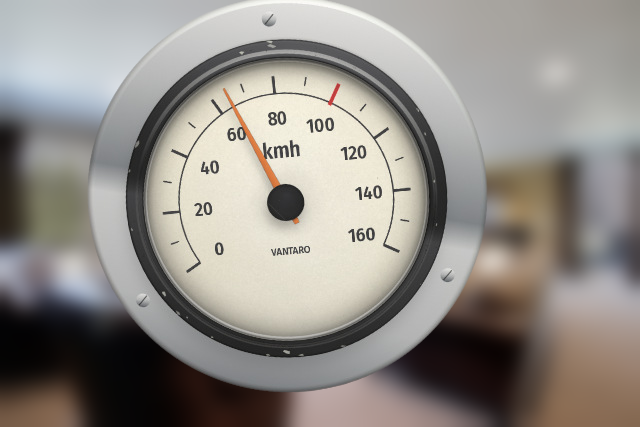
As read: 65; km/h
